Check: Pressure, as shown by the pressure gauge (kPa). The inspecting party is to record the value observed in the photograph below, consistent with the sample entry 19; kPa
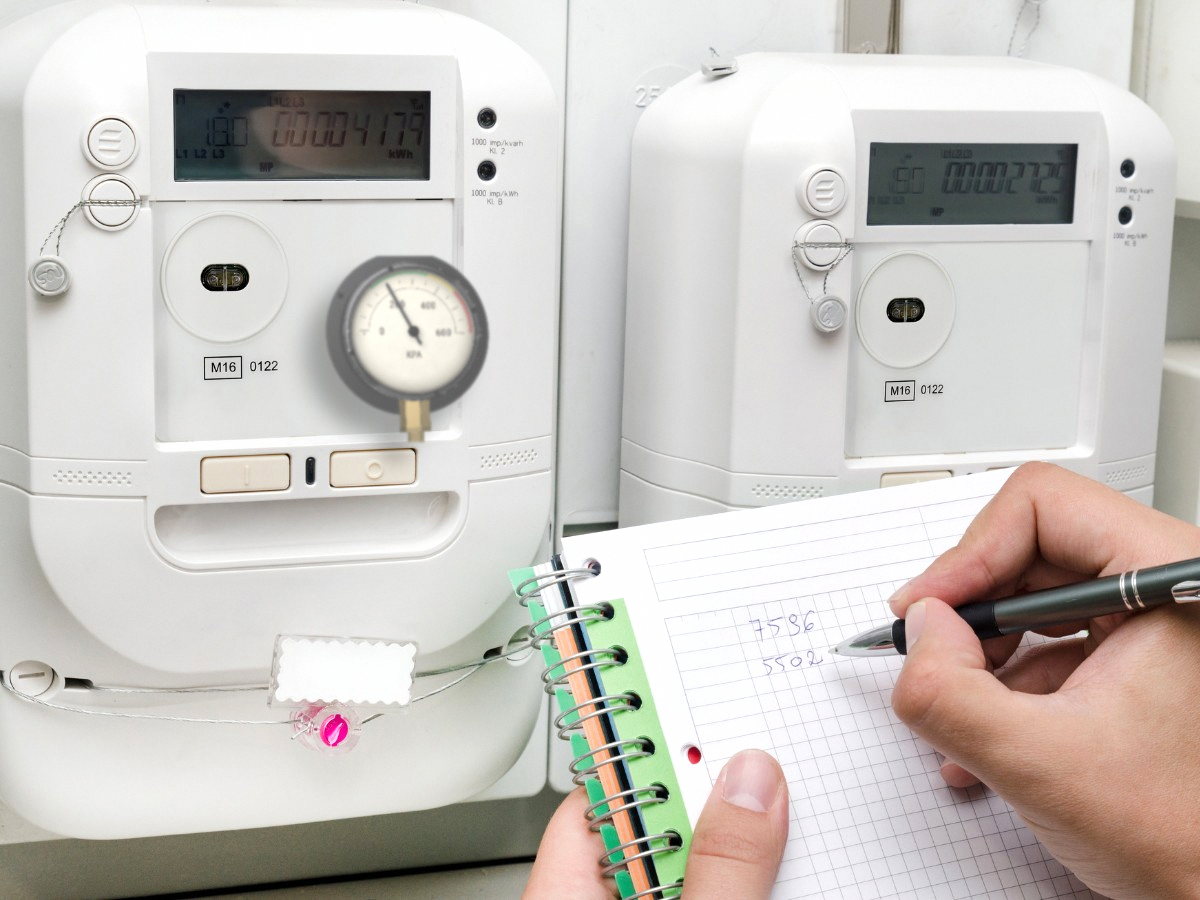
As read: 200; kPa
